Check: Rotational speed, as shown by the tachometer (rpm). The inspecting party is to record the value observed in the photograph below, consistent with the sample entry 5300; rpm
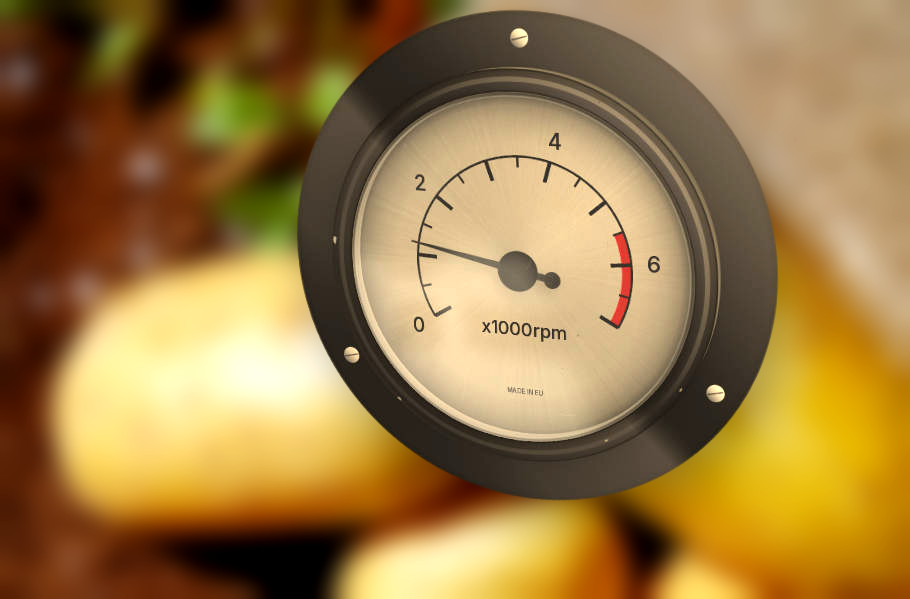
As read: 1250; rpm
